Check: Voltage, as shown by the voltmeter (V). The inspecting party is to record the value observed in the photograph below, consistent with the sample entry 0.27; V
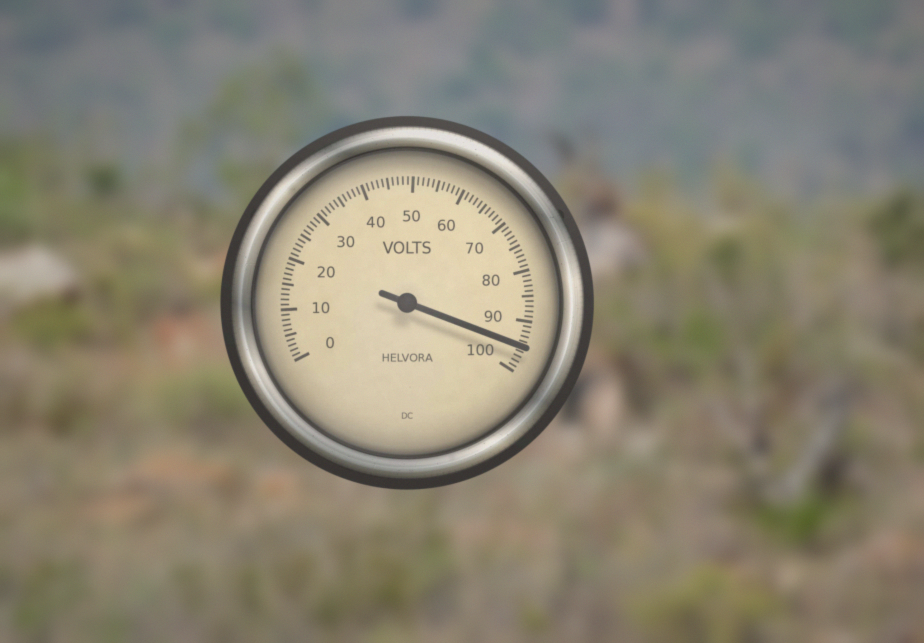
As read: 95; V
